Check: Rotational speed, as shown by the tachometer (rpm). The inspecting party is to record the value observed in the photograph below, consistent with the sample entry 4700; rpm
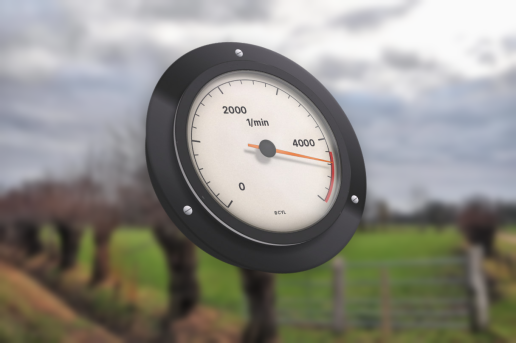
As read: 4400; rpm
